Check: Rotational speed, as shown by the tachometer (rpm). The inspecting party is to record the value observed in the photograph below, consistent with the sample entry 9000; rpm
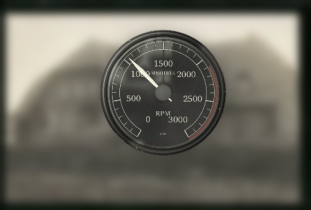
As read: 1050; rpm
